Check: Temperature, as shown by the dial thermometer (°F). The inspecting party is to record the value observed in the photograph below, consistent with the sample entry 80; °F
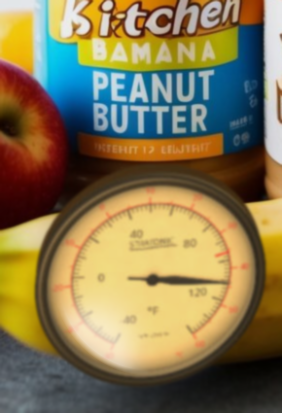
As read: 110; °F
